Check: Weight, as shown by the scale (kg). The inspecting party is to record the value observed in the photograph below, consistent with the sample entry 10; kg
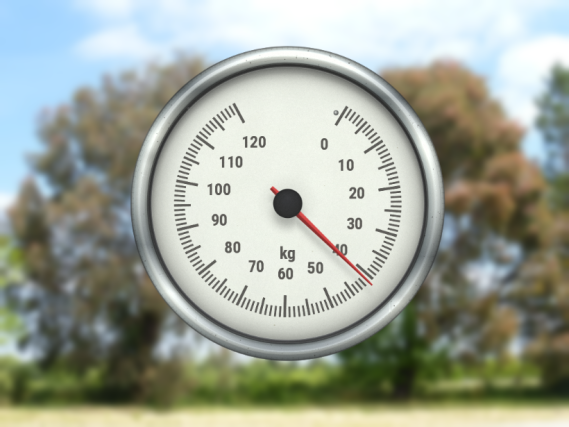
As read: 41; kg
